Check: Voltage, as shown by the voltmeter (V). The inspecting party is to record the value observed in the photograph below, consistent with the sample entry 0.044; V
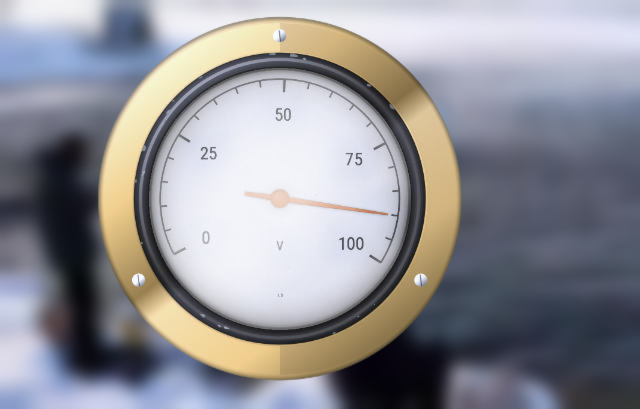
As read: 90; V
